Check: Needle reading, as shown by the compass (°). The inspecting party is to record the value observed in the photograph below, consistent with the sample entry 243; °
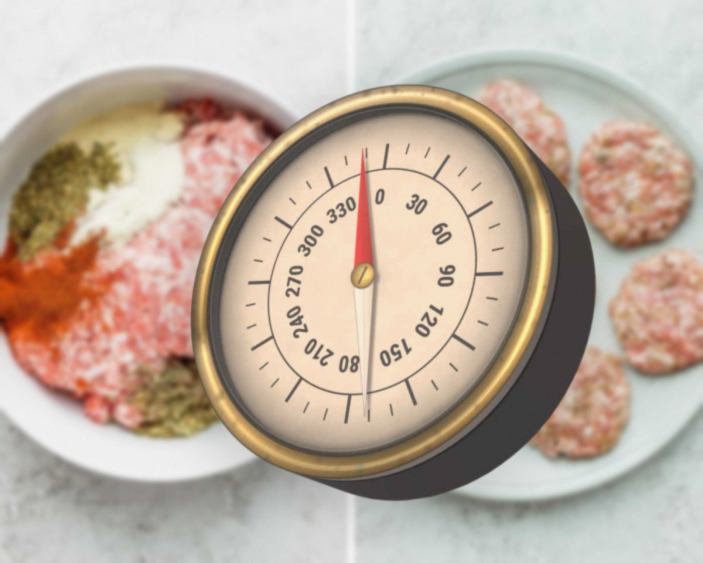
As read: 350; °
